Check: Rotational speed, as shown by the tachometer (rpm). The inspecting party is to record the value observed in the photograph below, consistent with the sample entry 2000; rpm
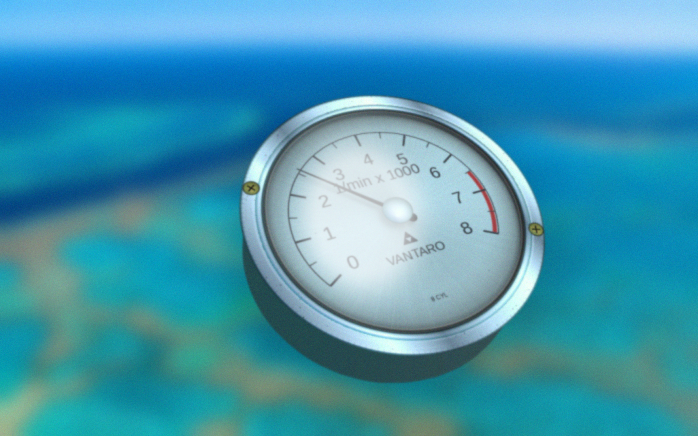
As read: 2500; rpm
